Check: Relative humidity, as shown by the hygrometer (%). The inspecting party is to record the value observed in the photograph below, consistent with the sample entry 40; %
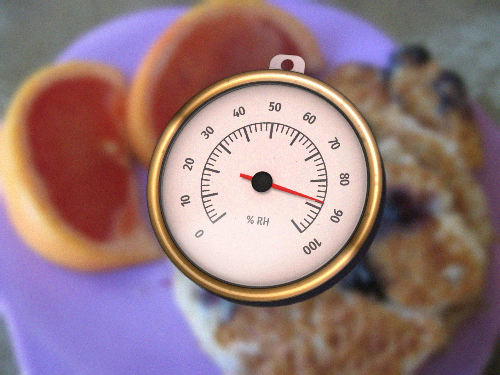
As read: 88; %
